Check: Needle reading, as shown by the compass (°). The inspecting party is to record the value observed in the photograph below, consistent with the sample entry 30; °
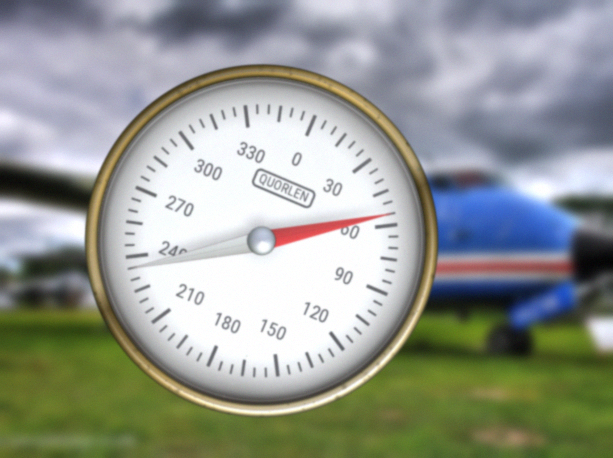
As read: 55; °
